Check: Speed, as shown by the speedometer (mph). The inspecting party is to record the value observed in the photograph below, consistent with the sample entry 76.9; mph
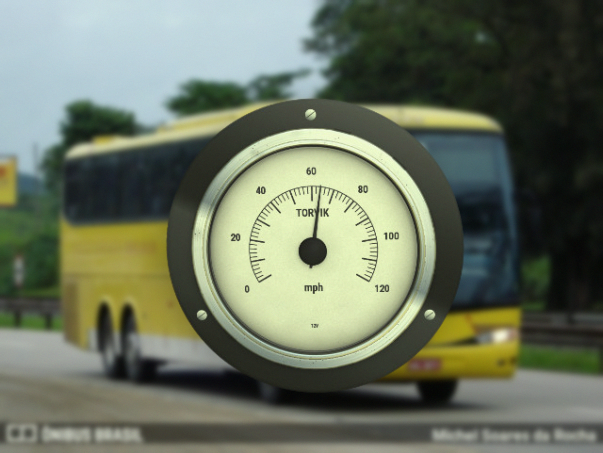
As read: 64; mph
